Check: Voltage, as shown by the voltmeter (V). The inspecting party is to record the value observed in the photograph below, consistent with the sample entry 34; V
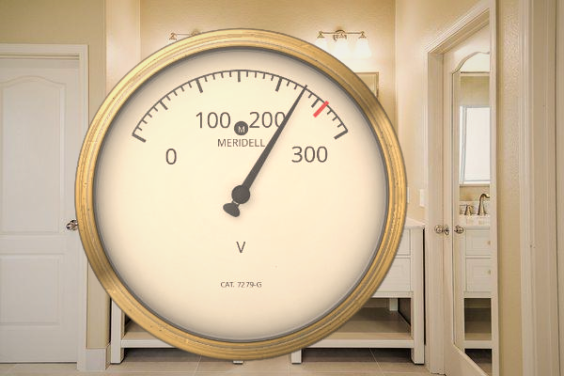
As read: 230; V
